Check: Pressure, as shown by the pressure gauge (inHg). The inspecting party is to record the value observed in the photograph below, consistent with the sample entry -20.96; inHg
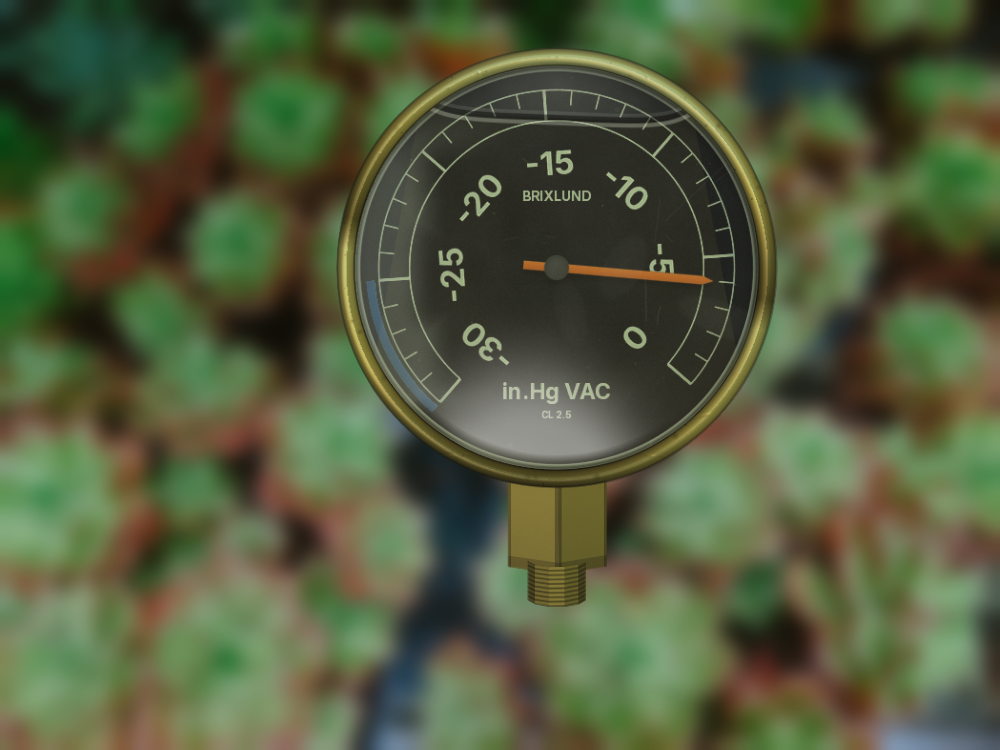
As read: -4; inHg
